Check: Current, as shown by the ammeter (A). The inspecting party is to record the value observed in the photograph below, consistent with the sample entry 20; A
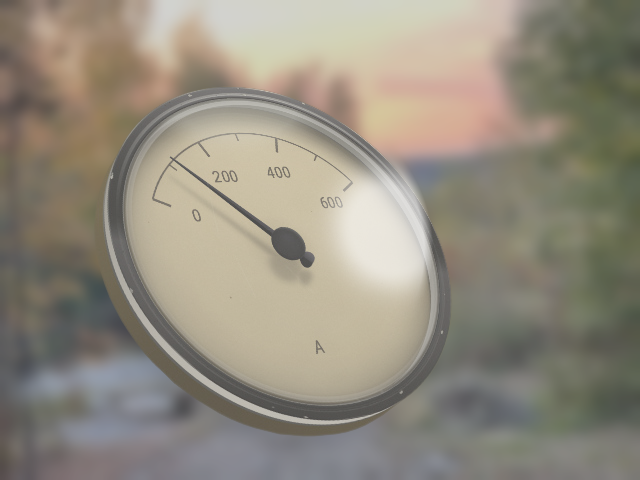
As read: 100; A
